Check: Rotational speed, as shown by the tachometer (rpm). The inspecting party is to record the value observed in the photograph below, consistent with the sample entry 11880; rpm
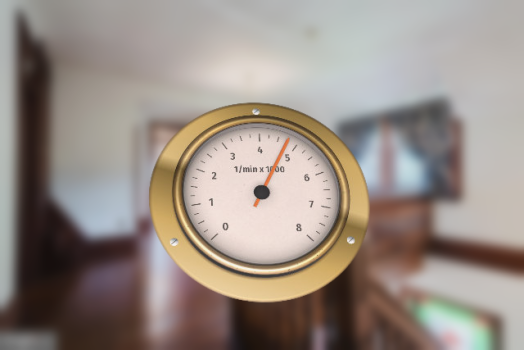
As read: 4750; rpm
